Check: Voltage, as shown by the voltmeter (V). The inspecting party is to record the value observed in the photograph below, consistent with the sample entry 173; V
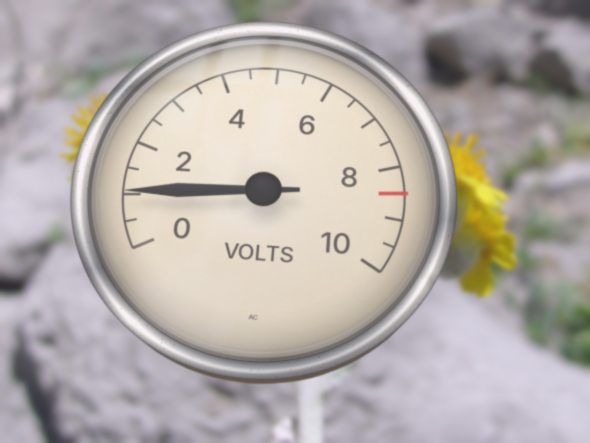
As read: 1; V
